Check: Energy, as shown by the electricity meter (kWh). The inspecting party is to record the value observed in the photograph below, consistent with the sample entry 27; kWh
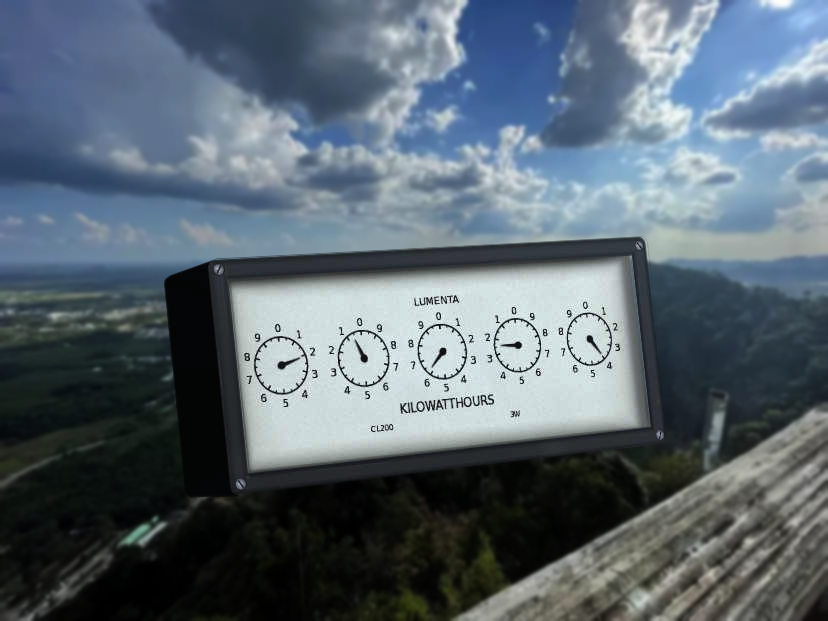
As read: 20624; kWh
